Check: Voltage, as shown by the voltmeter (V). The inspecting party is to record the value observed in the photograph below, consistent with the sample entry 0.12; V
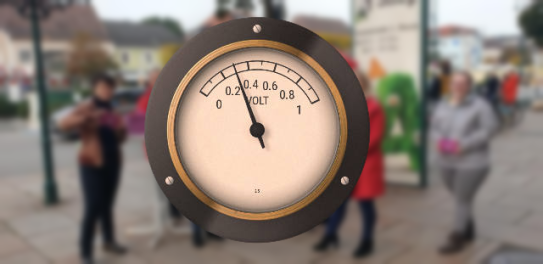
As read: 0.3; V
